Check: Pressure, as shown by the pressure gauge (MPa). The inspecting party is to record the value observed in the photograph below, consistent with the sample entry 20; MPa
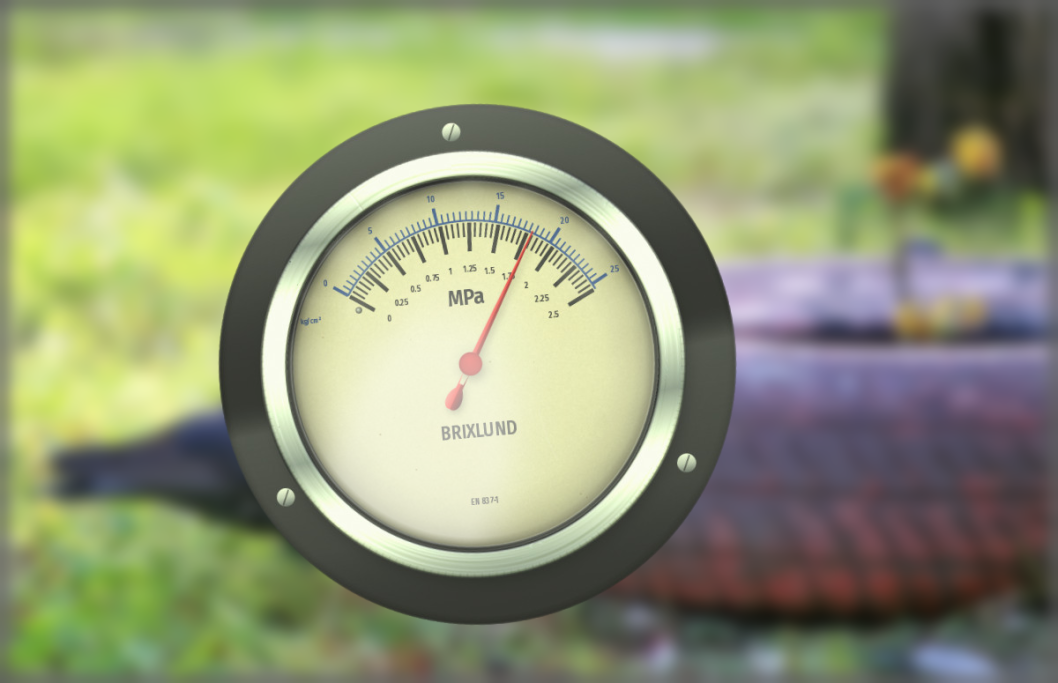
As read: 1.8; MPa
